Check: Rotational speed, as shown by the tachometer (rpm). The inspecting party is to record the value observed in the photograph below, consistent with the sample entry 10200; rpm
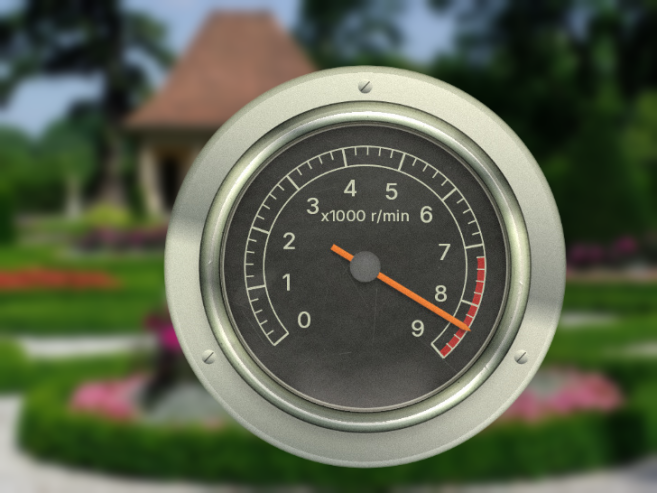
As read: 8400; rpm
